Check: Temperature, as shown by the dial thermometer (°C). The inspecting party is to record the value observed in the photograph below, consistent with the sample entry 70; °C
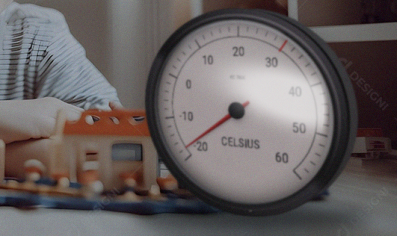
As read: -18; °C
